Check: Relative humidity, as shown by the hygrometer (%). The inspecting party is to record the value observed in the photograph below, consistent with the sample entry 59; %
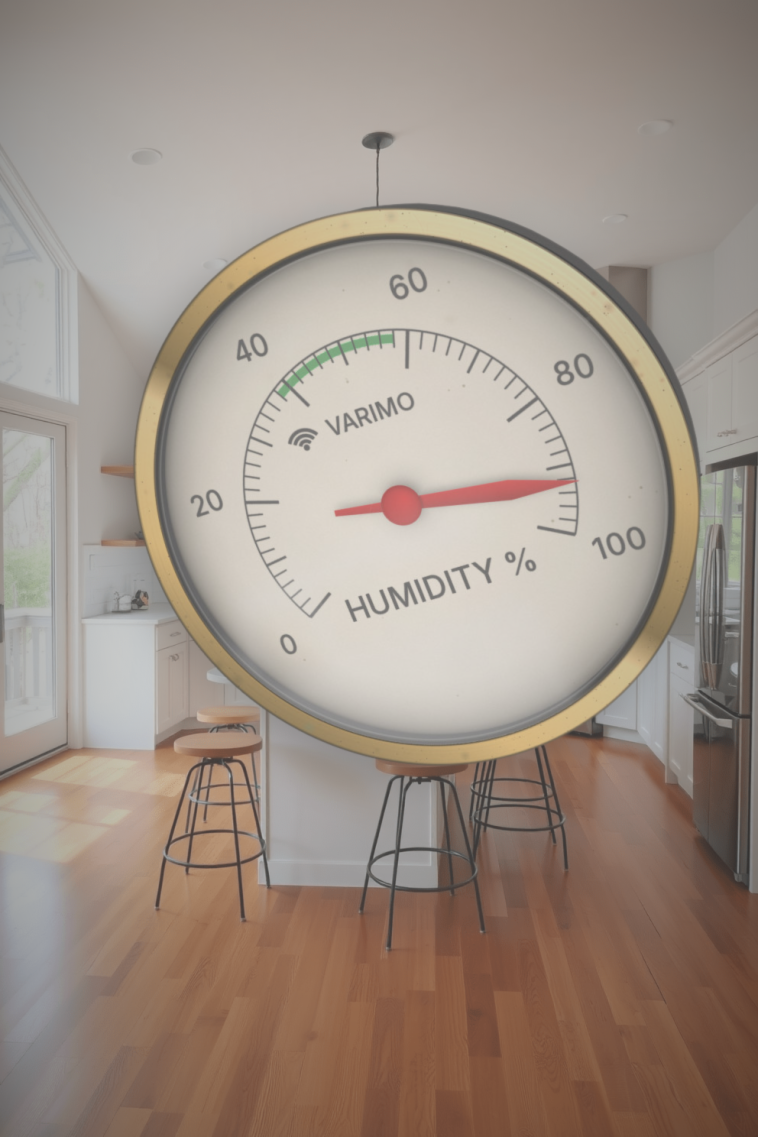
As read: 92; %
